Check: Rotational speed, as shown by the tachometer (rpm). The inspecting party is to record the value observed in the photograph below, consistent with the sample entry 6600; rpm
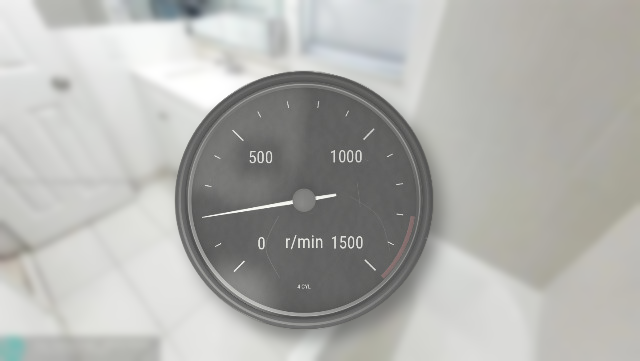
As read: 200; rpm
